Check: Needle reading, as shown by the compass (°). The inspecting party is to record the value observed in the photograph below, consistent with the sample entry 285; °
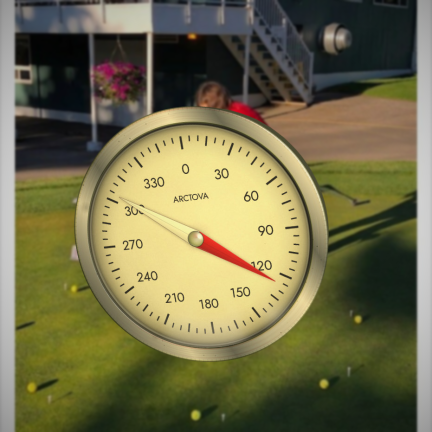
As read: 125; °
